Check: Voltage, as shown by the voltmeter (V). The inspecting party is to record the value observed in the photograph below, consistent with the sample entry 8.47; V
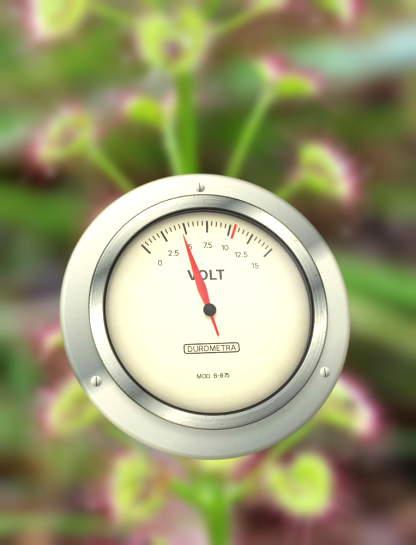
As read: 4.5; V
